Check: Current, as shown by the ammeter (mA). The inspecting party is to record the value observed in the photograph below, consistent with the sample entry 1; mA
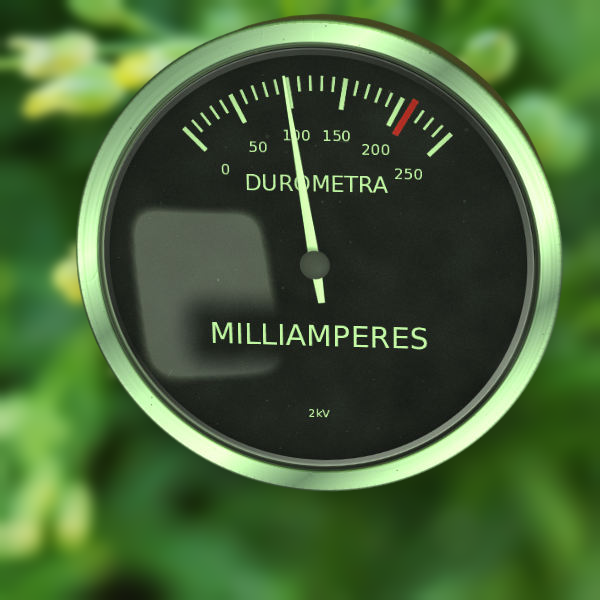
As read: 100; mA
